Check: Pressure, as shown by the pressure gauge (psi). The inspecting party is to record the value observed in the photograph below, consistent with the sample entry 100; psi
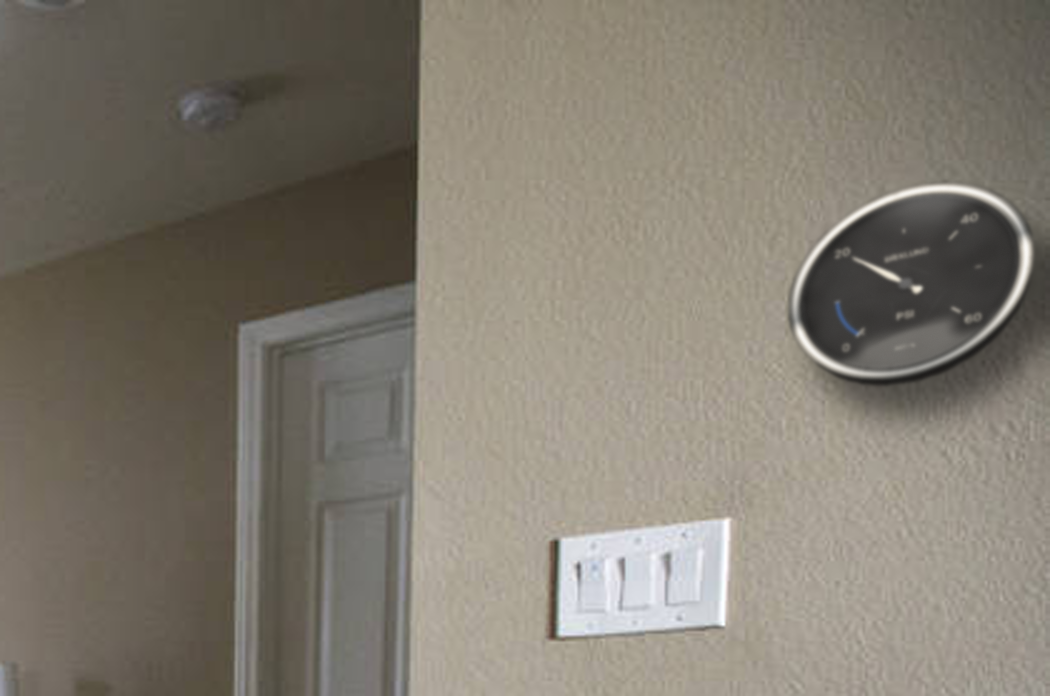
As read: 20; psi
